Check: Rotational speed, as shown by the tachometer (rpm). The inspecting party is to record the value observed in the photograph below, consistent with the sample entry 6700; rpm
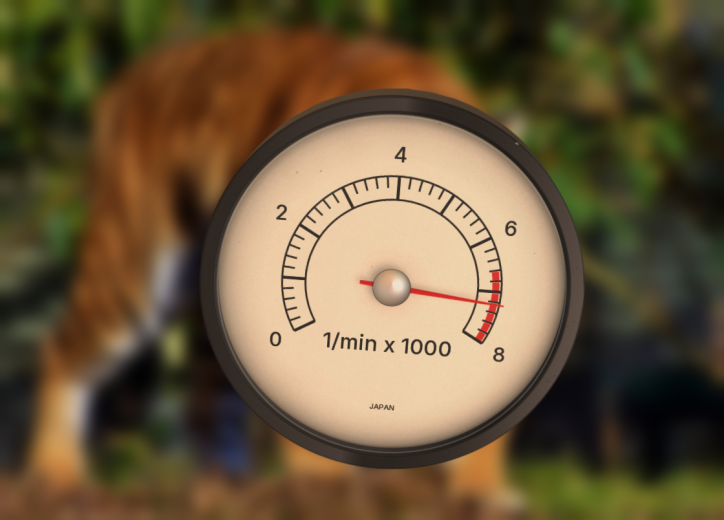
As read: 7200; rpm
